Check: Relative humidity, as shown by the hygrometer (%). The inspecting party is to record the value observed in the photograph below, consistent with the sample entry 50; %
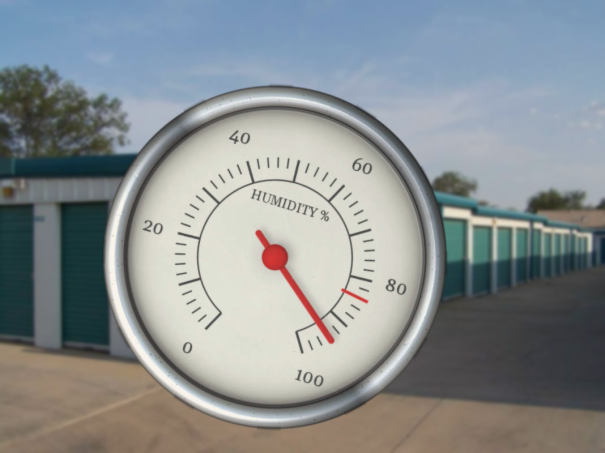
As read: 94; %
